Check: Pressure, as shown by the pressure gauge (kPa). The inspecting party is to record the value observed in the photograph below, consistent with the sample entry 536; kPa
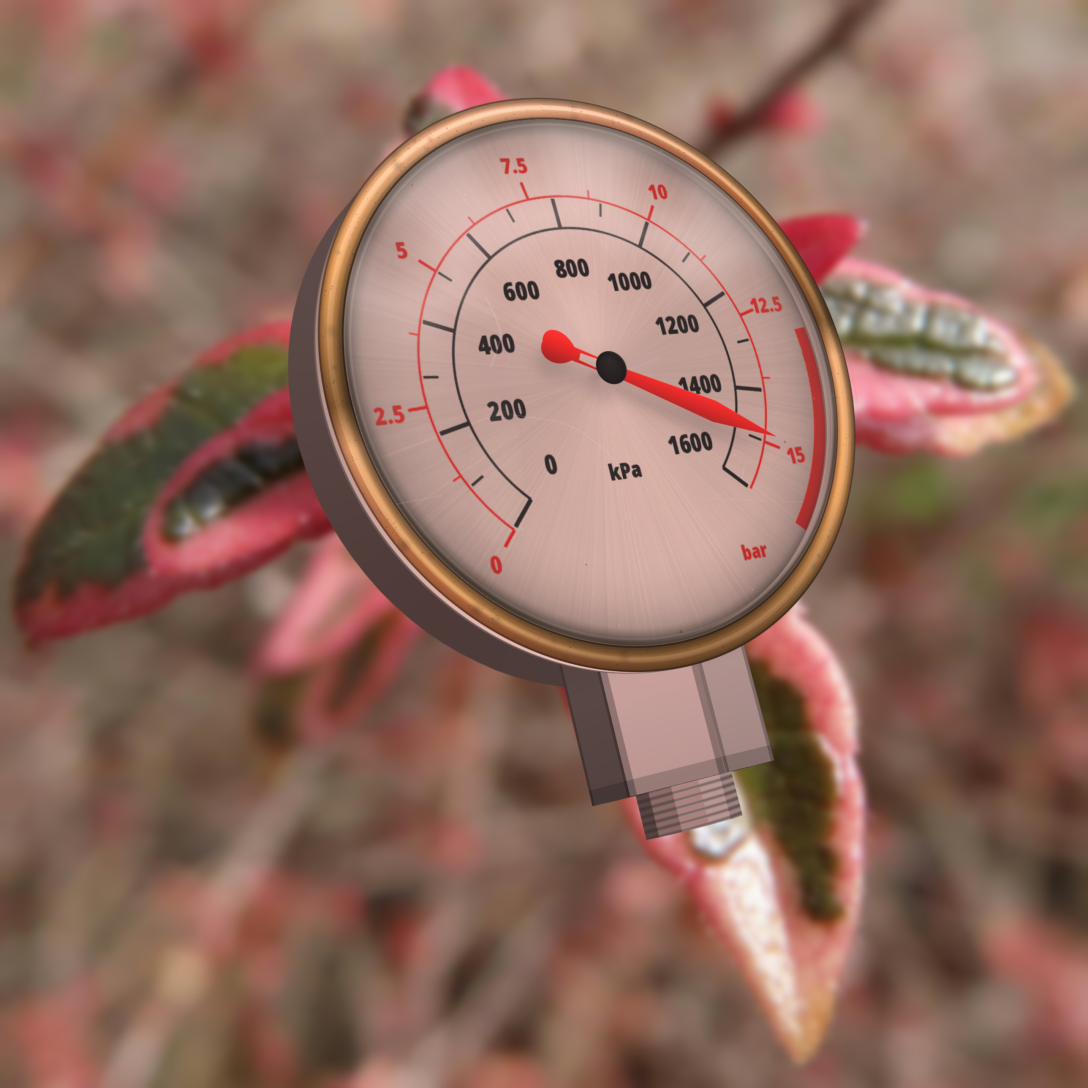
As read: 1500; kPa
